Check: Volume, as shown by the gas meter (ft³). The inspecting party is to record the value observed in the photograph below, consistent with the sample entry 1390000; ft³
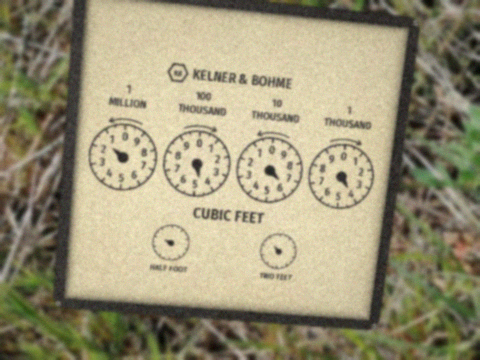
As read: 146400; ft³
